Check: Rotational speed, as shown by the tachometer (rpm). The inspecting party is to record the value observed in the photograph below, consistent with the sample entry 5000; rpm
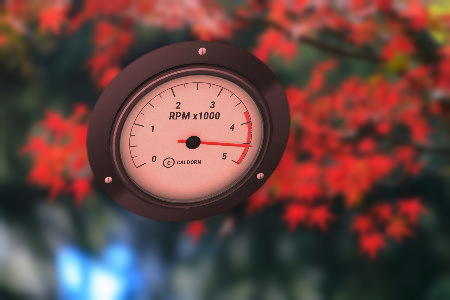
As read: 4500; rpm
